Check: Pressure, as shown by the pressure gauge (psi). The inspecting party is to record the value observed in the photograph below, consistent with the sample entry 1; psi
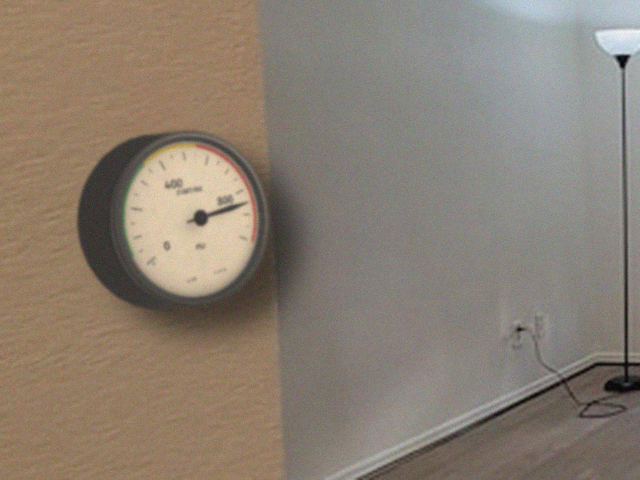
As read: 850; psi
